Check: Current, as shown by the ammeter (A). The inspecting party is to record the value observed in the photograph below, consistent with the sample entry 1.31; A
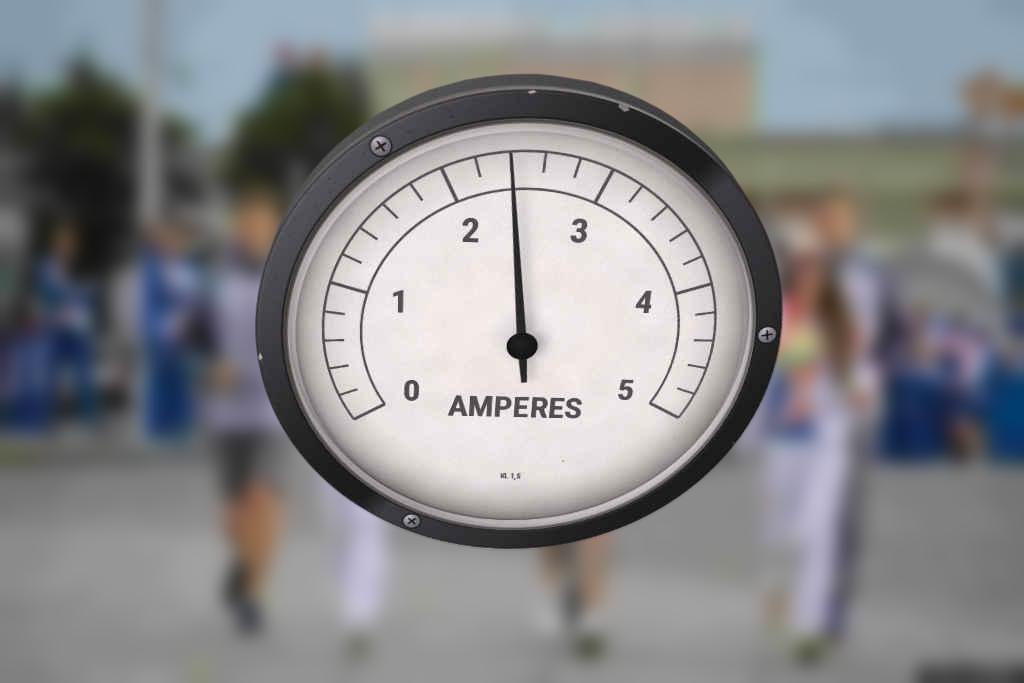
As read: 2.4; A
